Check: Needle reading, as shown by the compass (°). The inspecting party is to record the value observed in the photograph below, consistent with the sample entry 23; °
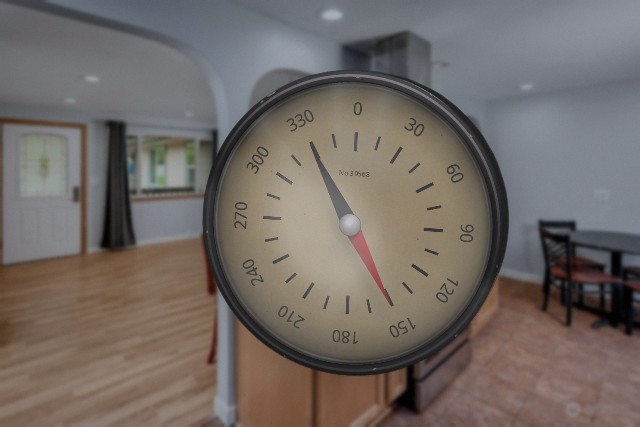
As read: 150; °
